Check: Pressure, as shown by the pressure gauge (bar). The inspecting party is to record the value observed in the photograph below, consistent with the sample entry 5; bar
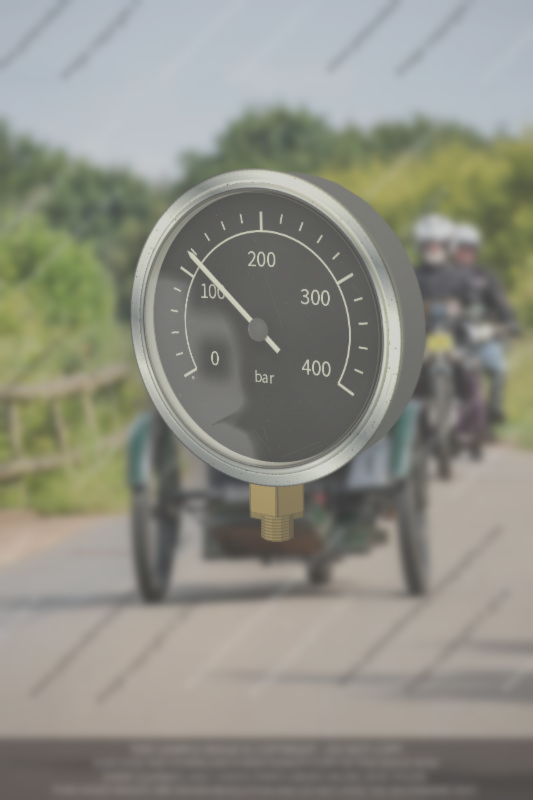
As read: 120; bar
